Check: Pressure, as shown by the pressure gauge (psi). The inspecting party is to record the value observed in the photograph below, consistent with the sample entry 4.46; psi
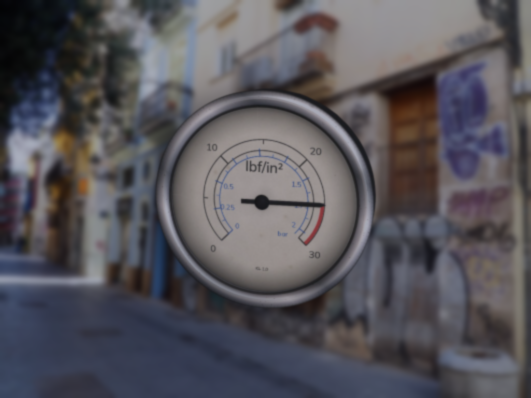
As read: 25; psi
